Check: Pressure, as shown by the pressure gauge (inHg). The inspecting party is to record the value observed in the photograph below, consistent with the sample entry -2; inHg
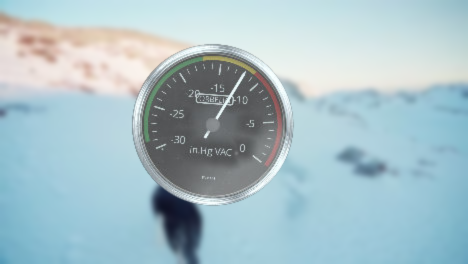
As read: -12; inHg
